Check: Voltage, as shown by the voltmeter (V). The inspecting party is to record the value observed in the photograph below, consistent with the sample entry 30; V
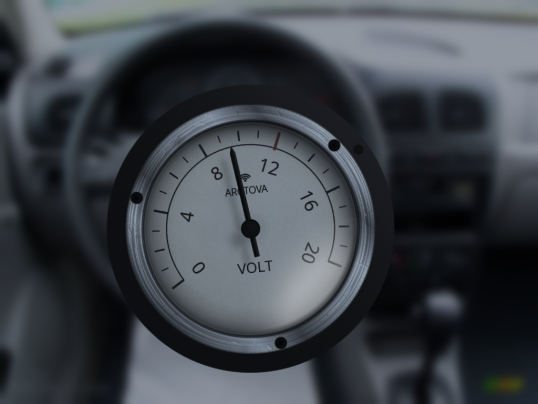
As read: 9.5; V
